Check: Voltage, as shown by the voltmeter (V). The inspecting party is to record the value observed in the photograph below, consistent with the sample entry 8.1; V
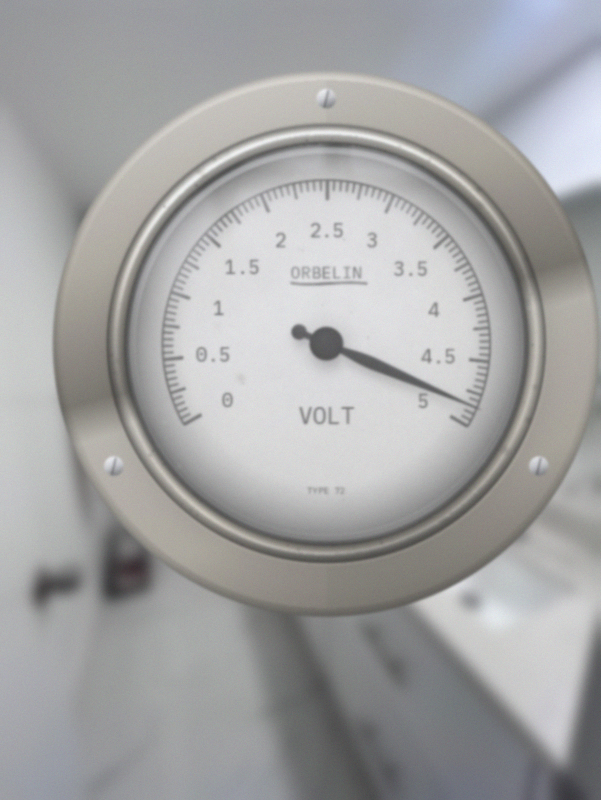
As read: 4.85; V
